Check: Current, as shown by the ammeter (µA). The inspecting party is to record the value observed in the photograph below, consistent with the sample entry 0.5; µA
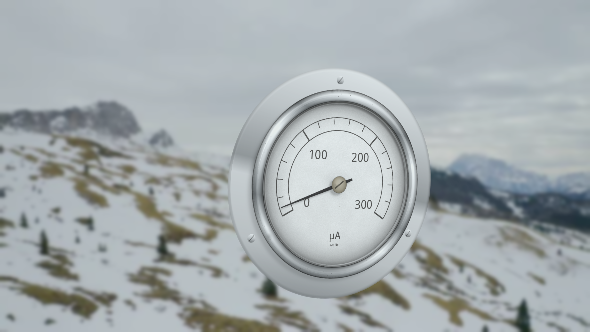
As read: 10; µA
